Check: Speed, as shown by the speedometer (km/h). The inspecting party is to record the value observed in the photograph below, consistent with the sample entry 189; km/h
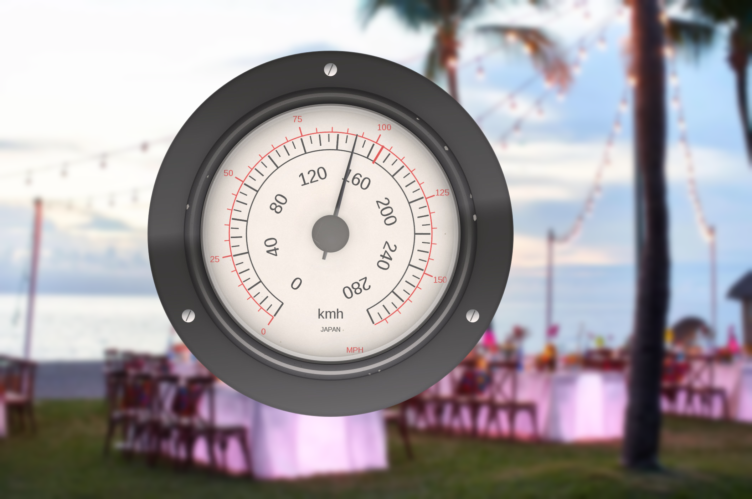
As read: 150; km/h
